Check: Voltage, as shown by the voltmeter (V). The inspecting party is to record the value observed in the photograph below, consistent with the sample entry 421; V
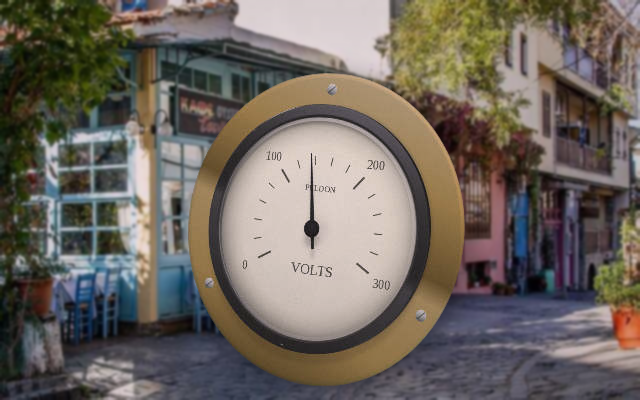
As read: 140; V
